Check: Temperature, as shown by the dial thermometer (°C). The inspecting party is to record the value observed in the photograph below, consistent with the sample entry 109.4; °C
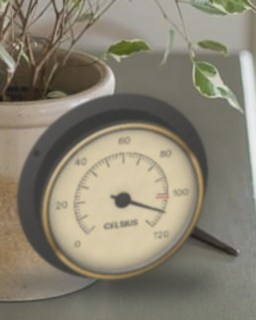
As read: 110; °C
